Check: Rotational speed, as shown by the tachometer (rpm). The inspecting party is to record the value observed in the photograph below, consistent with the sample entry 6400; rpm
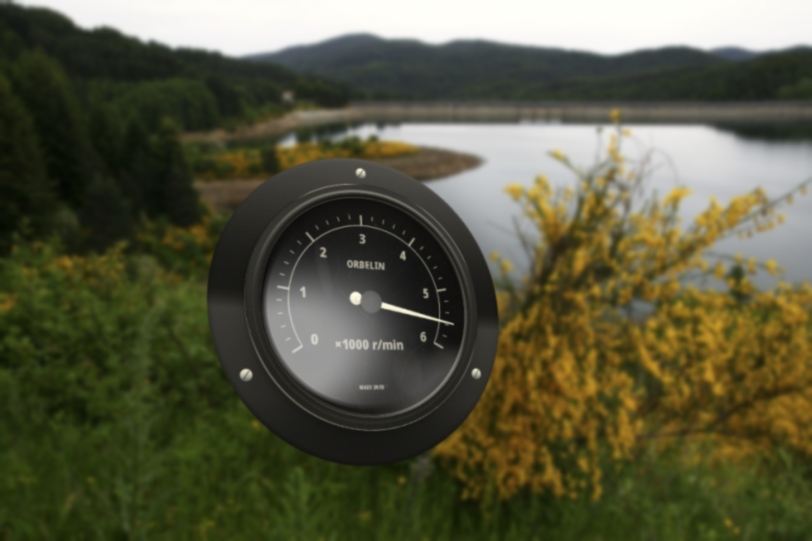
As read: 5600; rpm
